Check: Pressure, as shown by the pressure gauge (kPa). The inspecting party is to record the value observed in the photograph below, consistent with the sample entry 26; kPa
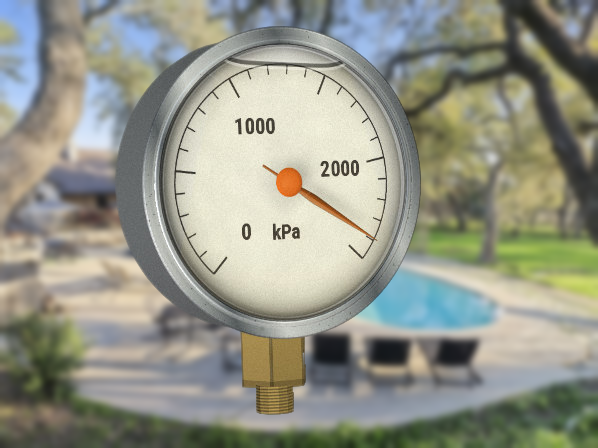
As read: 2400; kPa
